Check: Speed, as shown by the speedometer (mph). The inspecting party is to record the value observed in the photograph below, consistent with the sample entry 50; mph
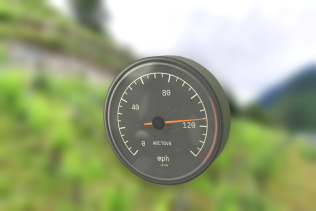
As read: 115; mph
